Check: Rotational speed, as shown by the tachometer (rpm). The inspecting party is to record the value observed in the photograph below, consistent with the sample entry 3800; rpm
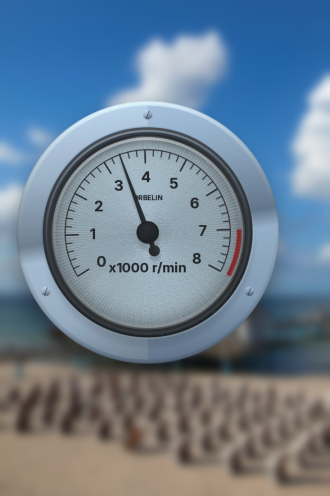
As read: 3400; rpm
